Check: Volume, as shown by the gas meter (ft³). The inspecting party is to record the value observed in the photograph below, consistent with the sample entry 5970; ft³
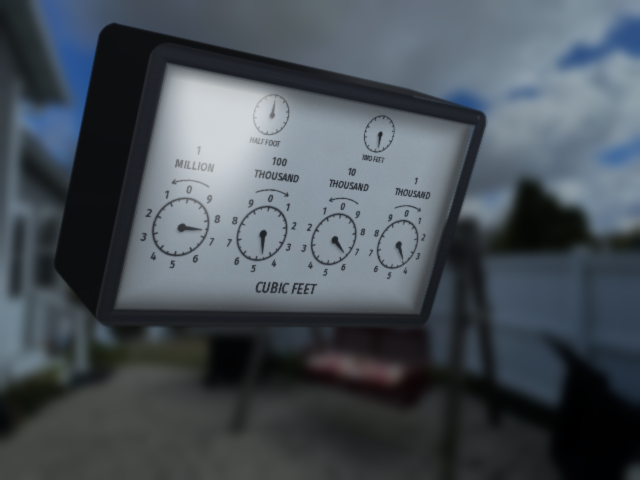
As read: 746400; ft³
